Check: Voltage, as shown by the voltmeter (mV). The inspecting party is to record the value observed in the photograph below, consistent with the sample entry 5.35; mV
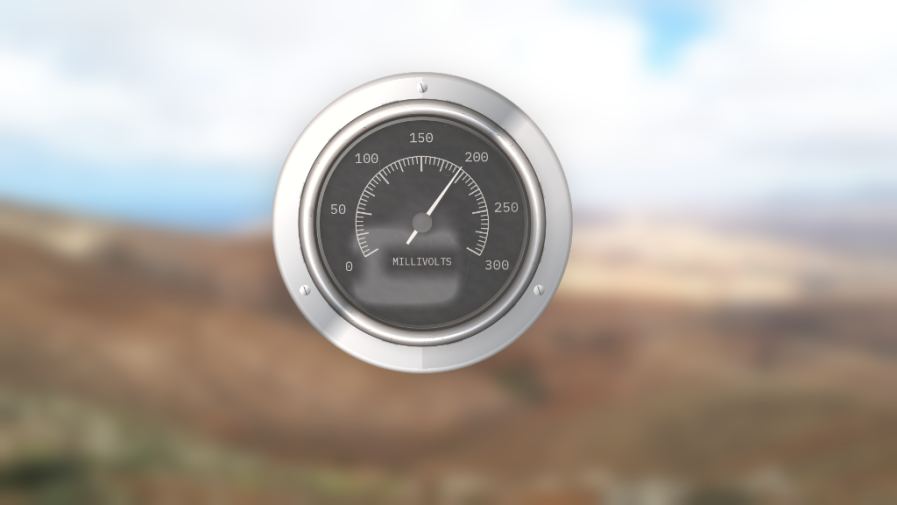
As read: 195; mV
